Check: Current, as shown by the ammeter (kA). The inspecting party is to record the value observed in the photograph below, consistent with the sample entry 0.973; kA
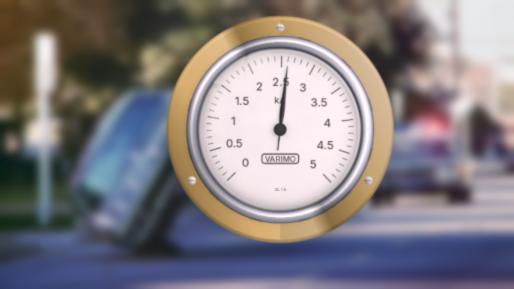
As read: 2.6; kA
